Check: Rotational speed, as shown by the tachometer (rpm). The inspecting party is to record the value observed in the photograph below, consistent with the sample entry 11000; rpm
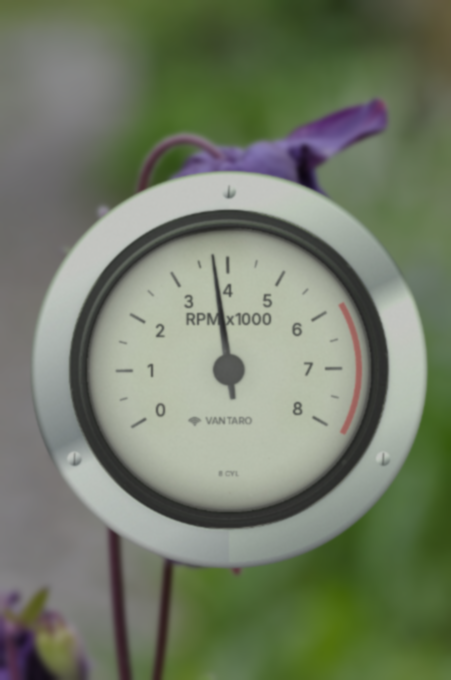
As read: 3750; rpm
